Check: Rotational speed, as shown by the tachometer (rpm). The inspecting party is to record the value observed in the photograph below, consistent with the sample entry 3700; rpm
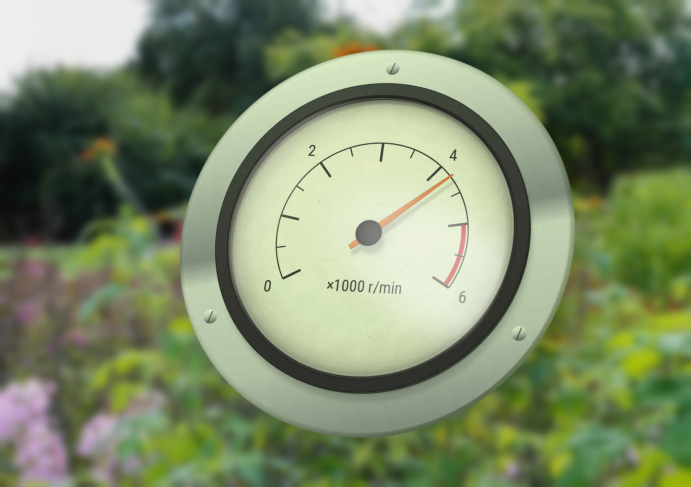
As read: 4250; rpm
